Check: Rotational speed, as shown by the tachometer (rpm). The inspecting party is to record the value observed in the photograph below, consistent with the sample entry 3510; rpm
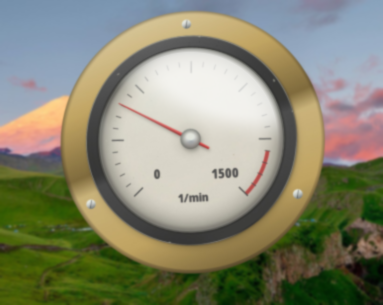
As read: 400; rpm
